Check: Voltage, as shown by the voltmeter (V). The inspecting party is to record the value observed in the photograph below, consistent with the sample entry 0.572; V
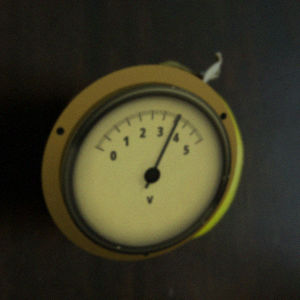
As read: 3.5; V
